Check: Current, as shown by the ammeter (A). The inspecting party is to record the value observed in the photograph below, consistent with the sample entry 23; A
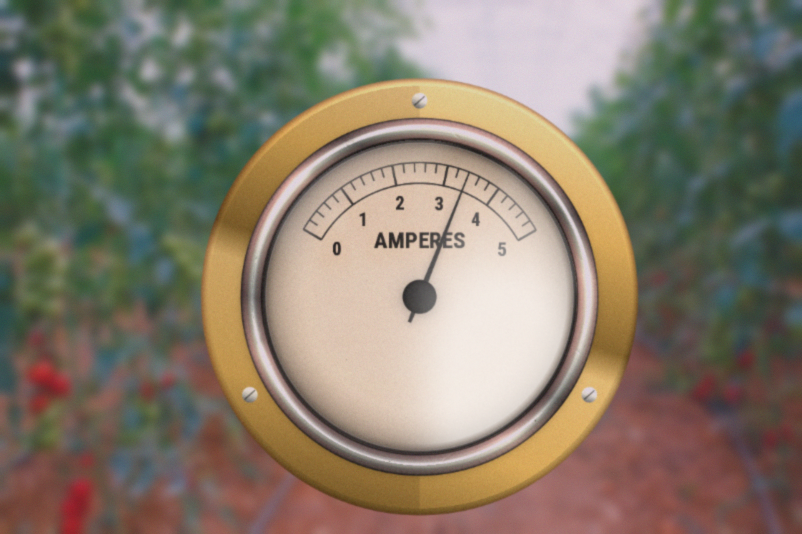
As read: 3.4; A
